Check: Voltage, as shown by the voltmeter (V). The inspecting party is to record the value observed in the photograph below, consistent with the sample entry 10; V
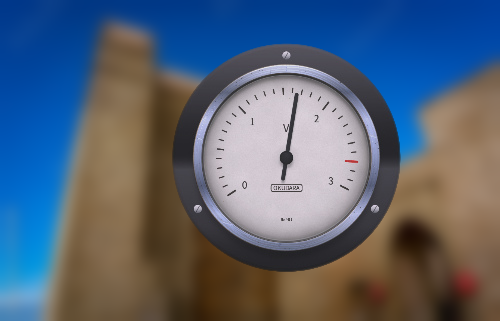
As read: 1.65; V
